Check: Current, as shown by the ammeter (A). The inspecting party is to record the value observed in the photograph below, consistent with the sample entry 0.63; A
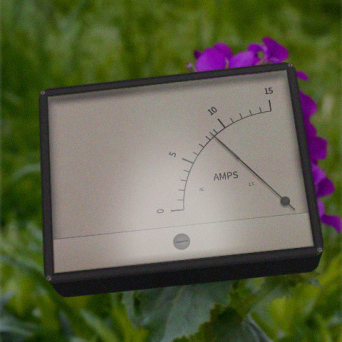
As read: 8.5; A
